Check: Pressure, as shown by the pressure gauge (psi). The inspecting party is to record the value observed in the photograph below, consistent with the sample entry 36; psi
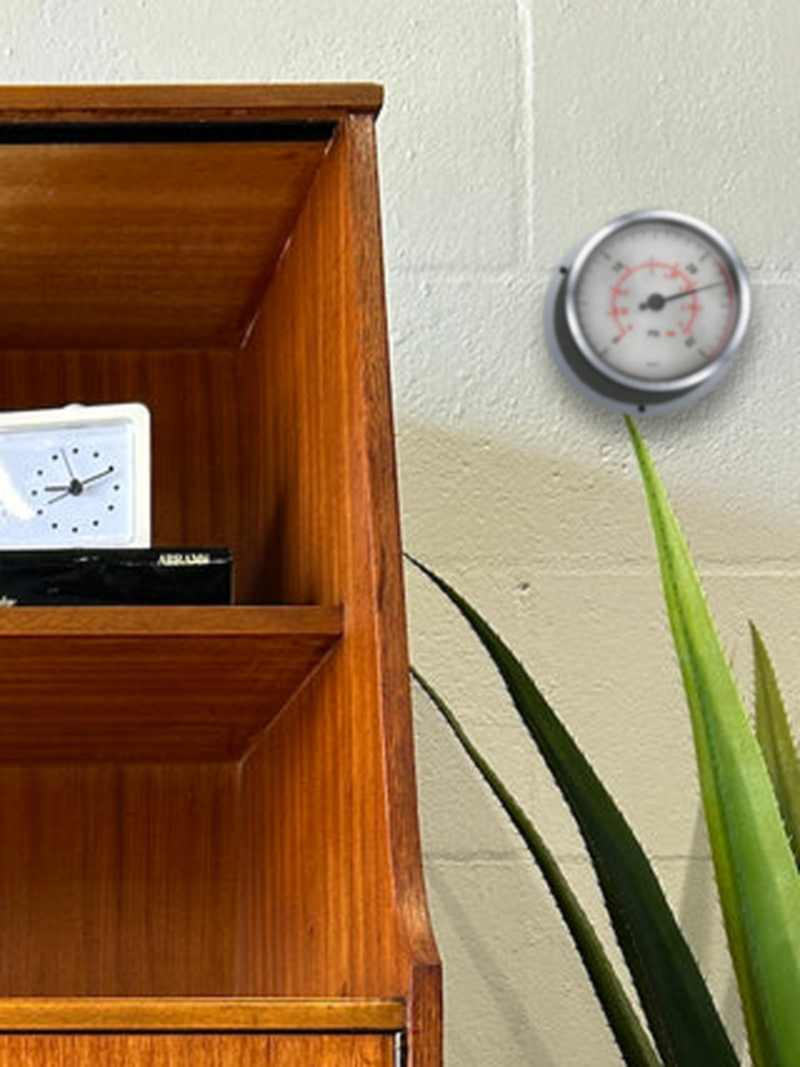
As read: 23; psi
